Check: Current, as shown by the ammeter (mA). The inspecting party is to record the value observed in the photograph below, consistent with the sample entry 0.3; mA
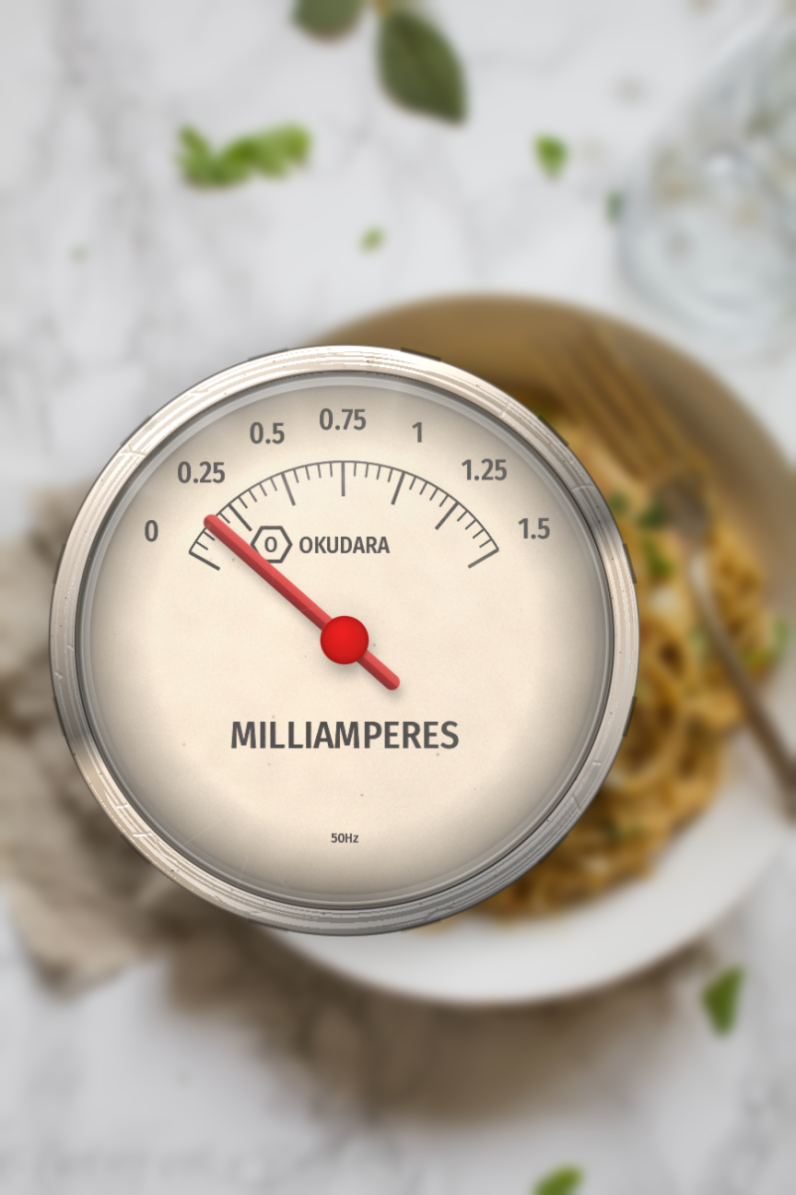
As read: 0.15; mA
